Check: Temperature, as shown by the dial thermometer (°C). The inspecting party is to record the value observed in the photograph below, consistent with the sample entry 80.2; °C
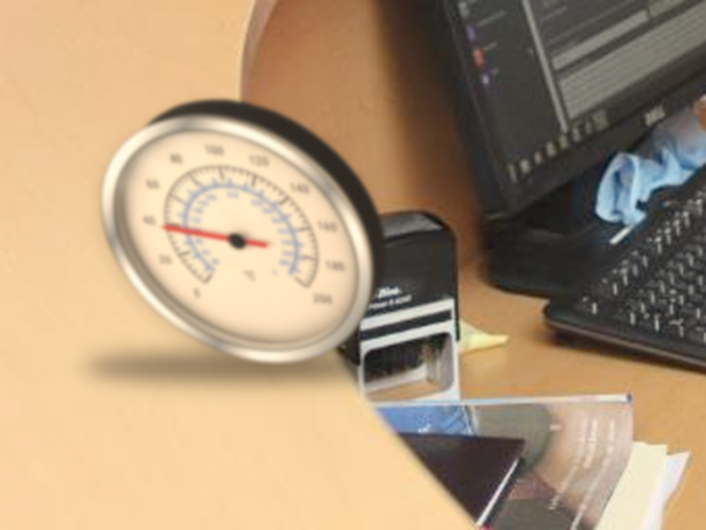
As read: 40; °C
